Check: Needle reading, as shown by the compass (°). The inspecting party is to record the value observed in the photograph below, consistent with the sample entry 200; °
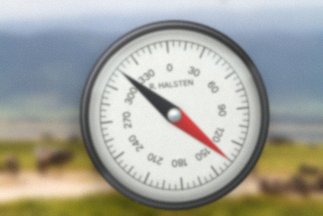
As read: 135; °
